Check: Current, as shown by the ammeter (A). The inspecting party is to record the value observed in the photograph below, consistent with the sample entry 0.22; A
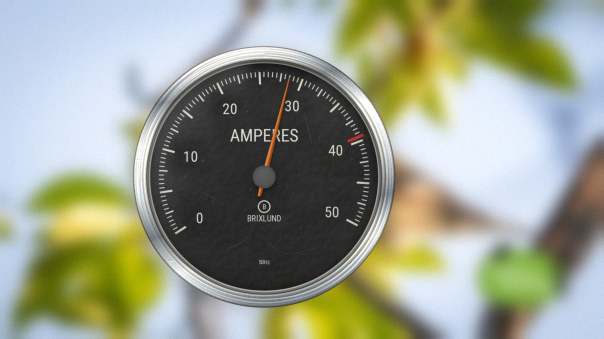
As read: 28.5; A
